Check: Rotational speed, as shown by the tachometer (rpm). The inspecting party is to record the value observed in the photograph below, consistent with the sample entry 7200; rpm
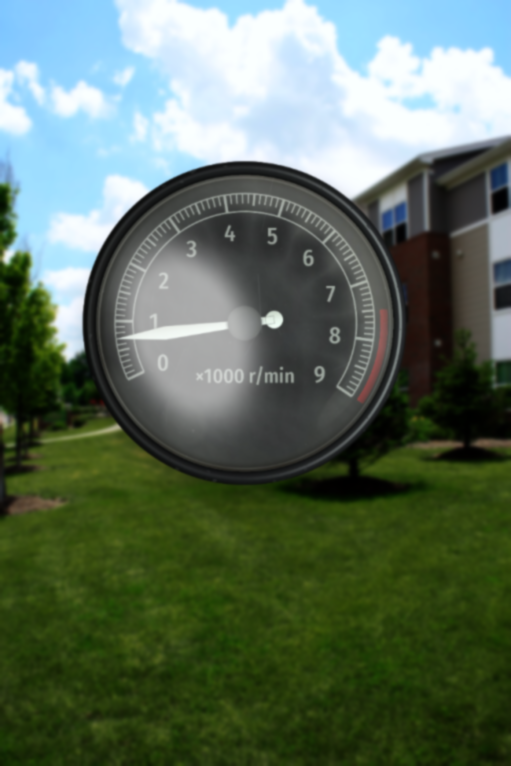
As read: 700; rpm
